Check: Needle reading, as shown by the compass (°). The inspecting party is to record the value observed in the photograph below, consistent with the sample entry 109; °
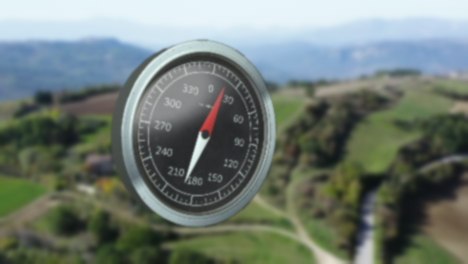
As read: 15; °
